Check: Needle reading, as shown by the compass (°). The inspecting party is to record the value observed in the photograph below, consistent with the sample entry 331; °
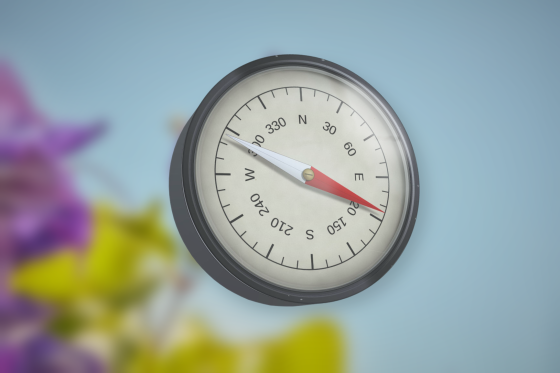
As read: 115; °
